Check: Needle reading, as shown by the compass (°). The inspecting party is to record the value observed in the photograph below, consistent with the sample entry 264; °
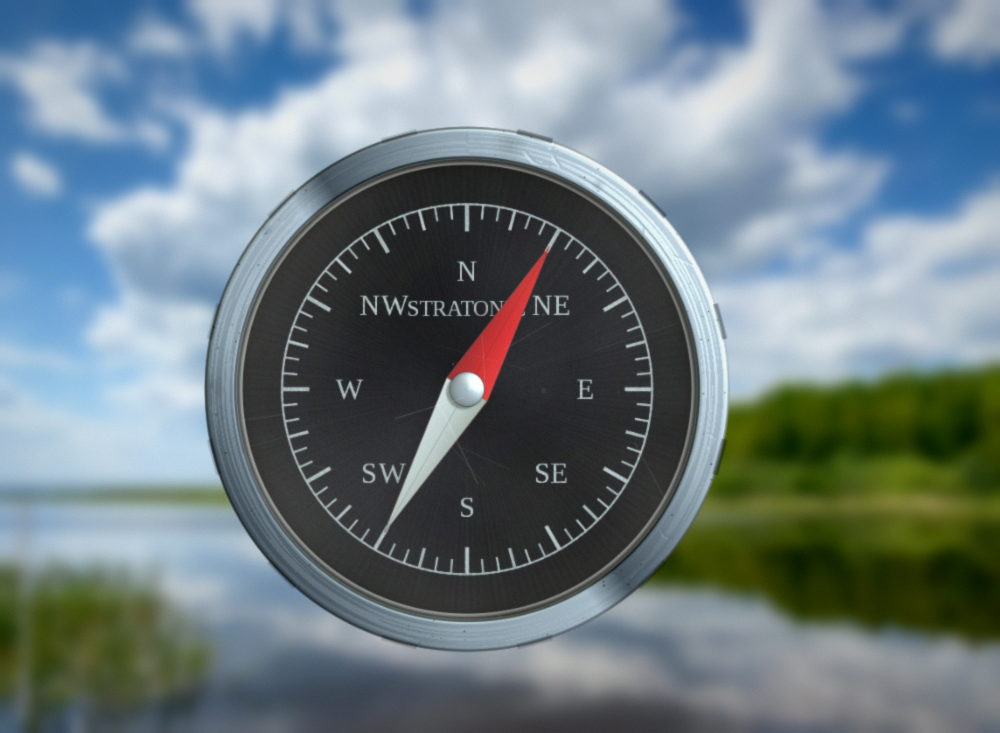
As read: 30; °
